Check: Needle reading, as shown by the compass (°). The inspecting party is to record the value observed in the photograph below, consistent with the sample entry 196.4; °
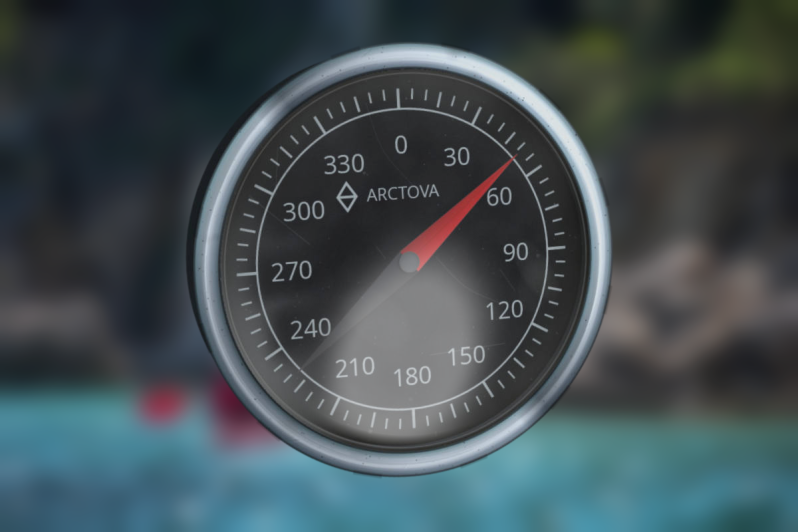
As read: 50; °
